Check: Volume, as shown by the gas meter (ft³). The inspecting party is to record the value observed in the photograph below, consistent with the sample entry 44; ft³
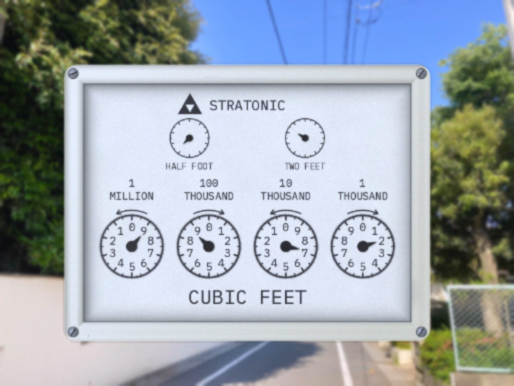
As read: 887200; ft³
